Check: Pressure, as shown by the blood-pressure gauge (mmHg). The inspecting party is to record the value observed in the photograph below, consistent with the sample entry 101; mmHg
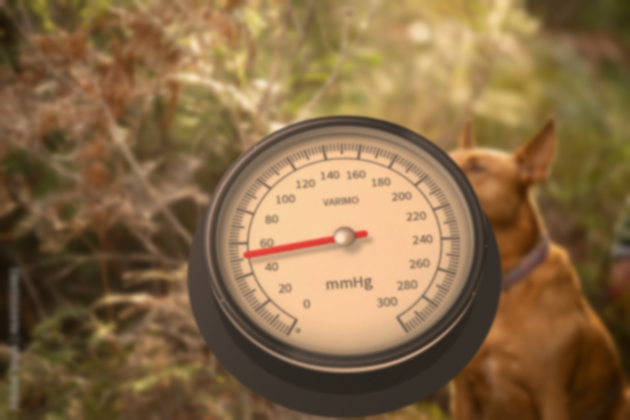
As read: 50; mmHg
